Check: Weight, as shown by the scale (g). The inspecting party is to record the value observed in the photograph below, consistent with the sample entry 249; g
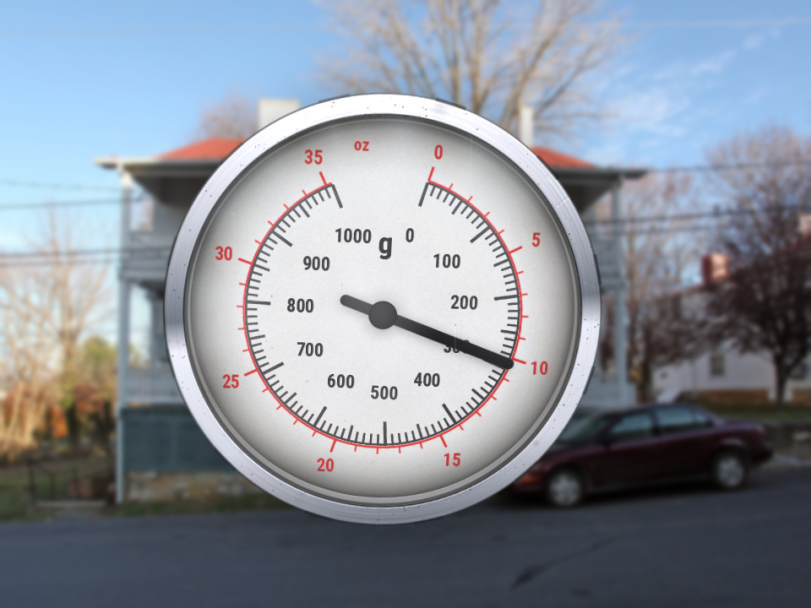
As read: 290; g
